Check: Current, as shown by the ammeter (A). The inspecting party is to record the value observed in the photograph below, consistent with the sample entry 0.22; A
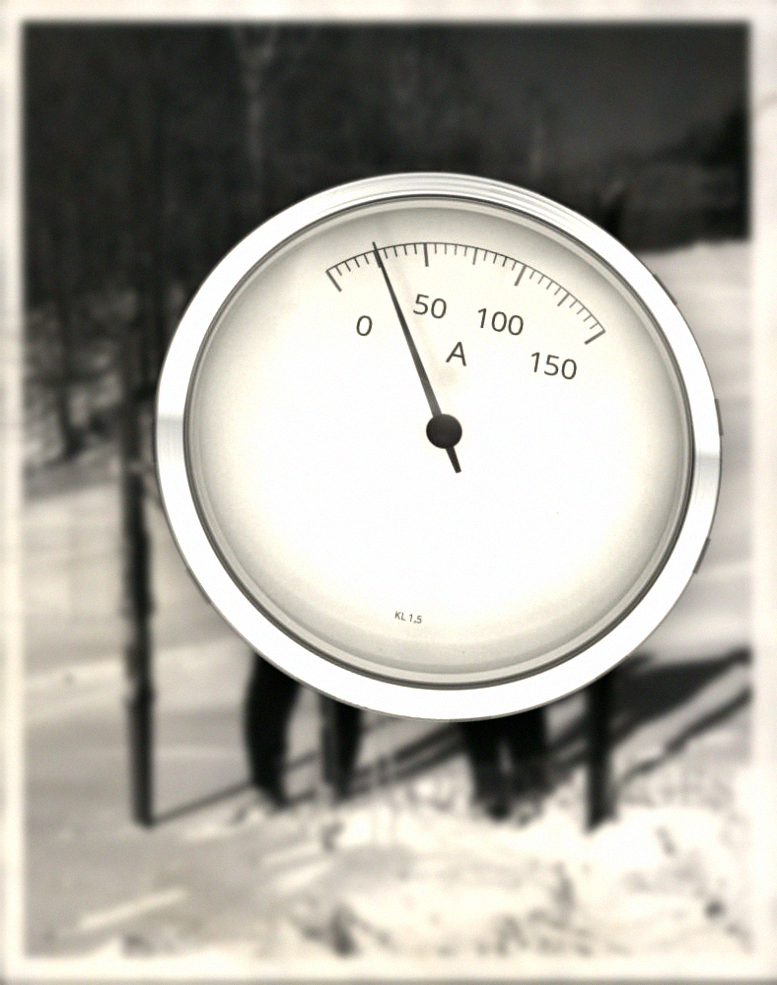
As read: 25; A
